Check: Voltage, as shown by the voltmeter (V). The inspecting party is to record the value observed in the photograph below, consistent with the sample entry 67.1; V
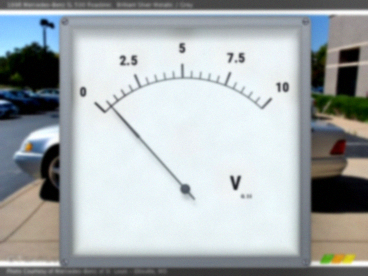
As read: 0.5; V
